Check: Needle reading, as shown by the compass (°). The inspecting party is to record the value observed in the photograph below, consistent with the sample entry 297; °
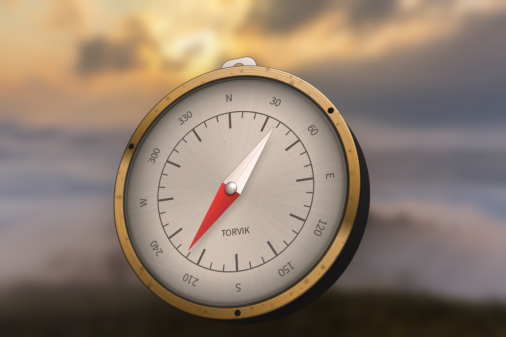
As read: 220; °
